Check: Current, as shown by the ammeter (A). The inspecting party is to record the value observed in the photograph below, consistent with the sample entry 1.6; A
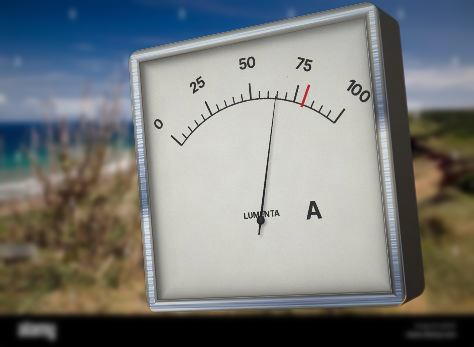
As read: 65; A
